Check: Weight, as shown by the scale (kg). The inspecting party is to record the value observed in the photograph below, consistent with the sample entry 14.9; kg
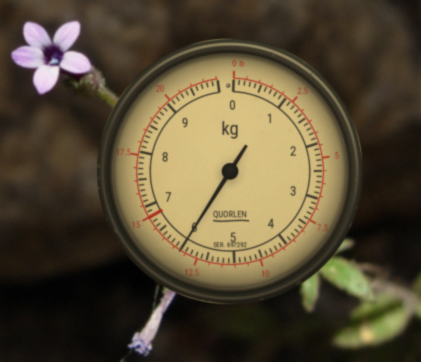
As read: 6; kg
